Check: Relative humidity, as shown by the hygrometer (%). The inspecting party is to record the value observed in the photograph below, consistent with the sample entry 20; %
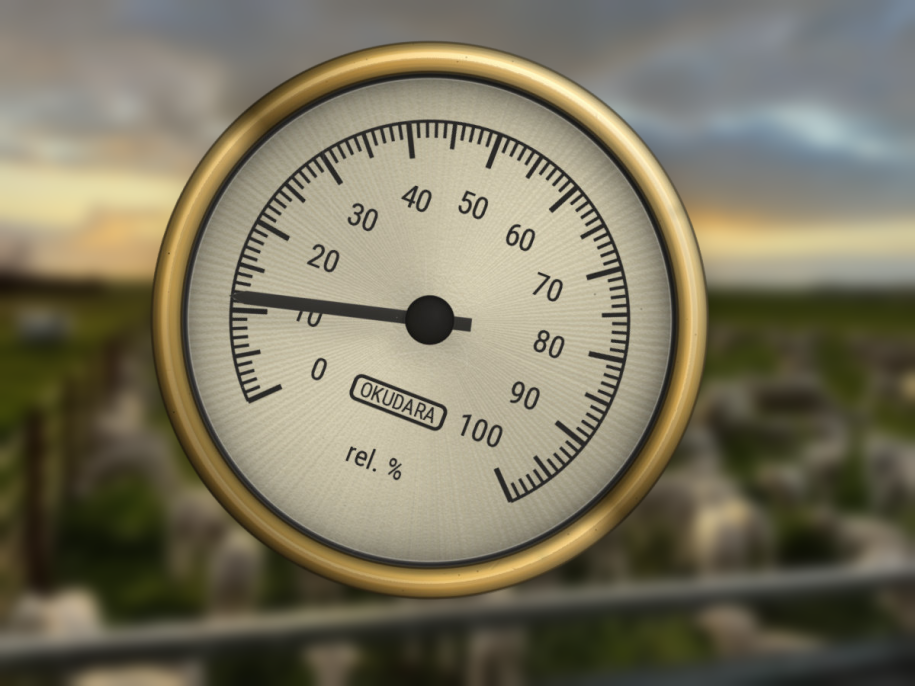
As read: 11.5; %
